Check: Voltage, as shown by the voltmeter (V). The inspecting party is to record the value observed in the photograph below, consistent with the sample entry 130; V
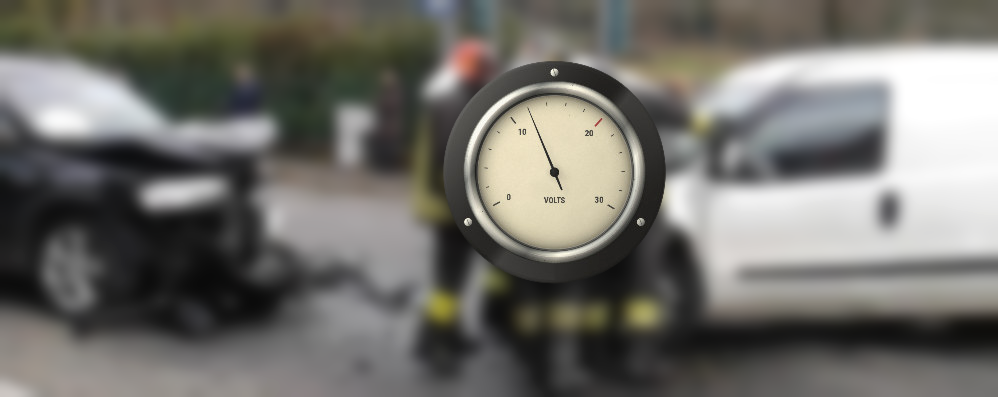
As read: 12; V
